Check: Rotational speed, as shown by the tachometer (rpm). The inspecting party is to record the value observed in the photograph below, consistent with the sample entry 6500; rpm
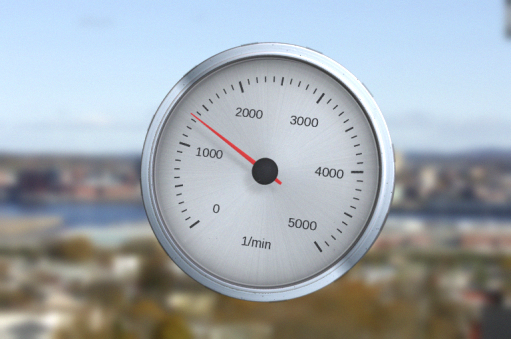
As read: 1350; rpm
